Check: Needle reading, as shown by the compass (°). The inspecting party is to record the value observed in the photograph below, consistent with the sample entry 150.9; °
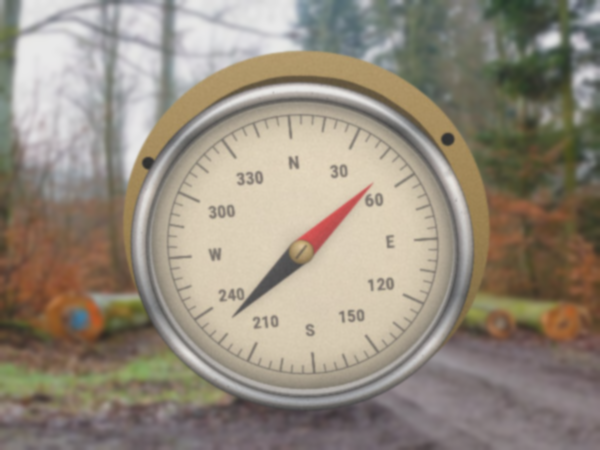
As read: 50; °
